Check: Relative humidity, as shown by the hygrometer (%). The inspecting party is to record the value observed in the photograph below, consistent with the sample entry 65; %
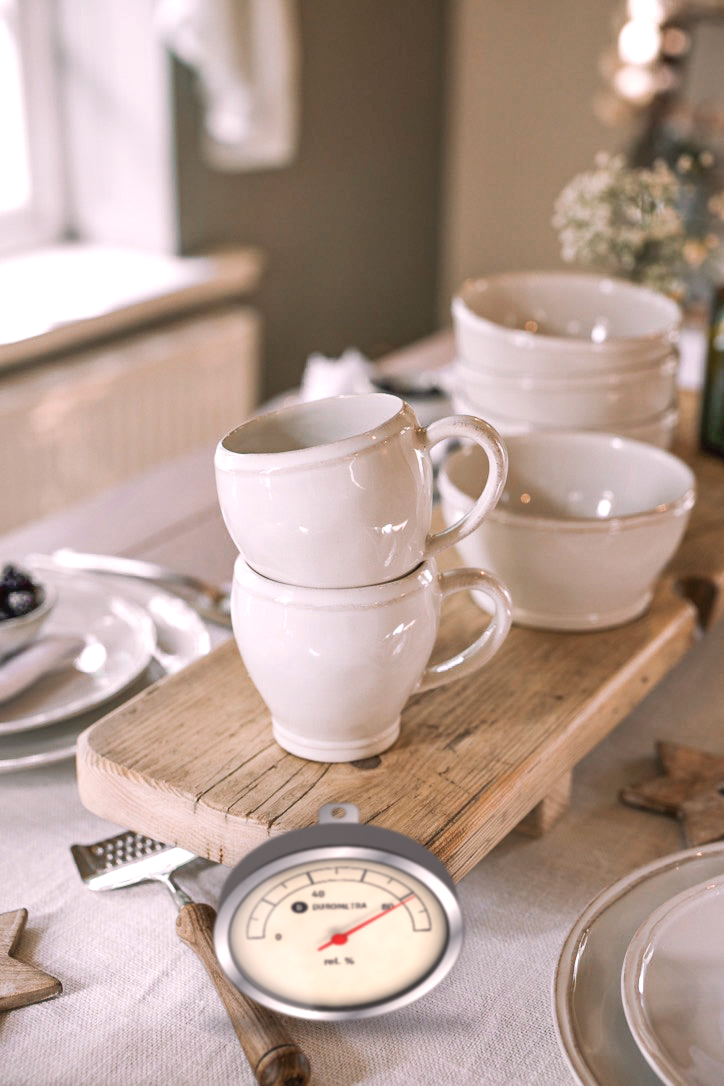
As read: 80; %
